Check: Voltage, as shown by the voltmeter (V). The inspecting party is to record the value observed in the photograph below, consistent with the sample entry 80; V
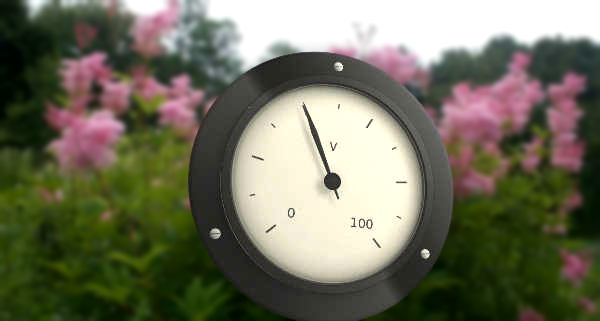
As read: 40; V
